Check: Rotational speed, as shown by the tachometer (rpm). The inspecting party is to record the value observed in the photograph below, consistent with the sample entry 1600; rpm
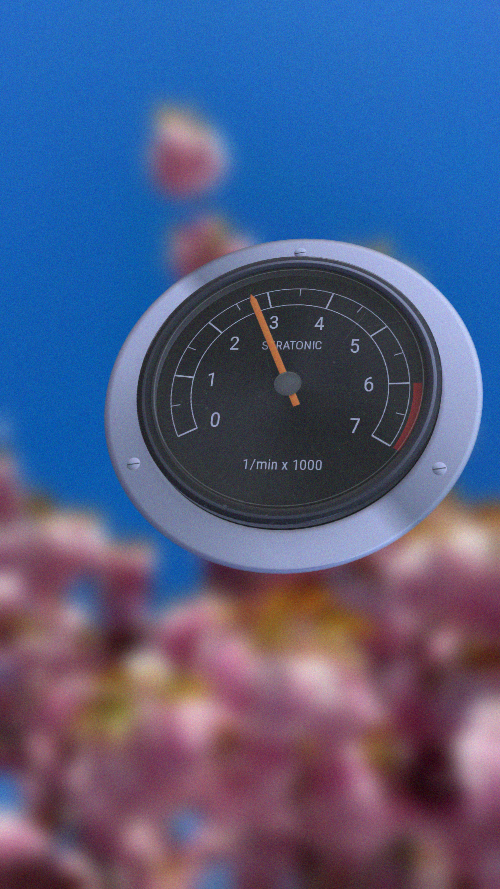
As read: 2750; rpm
